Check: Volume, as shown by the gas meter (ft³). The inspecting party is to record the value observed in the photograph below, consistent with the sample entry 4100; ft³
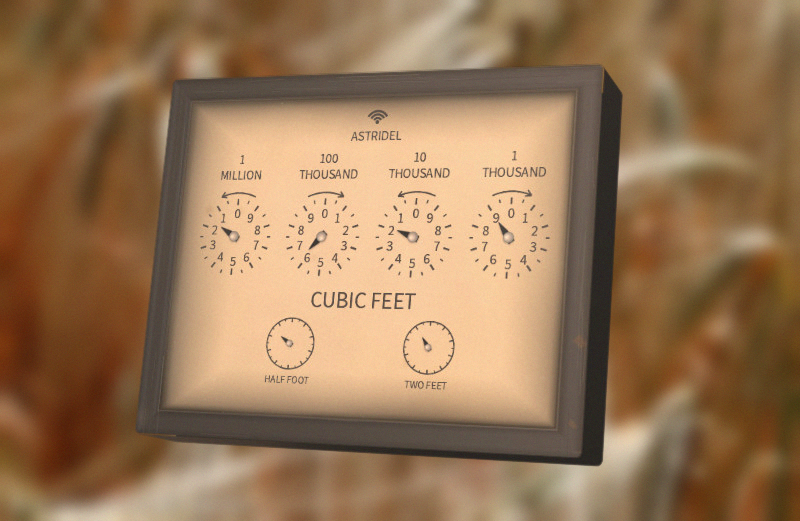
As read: 161900; ft³
